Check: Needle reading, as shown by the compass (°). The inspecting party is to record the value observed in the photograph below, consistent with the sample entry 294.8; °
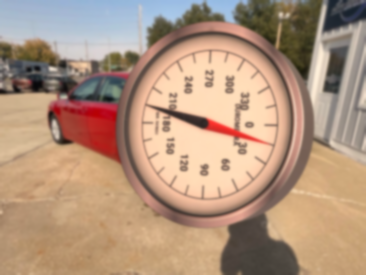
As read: 15; °
